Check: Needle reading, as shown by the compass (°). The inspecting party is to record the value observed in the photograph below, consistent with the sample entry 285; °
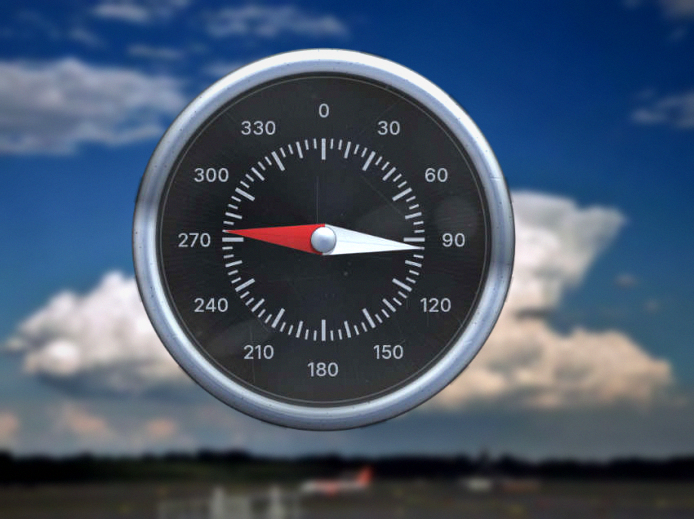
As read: 275; °
